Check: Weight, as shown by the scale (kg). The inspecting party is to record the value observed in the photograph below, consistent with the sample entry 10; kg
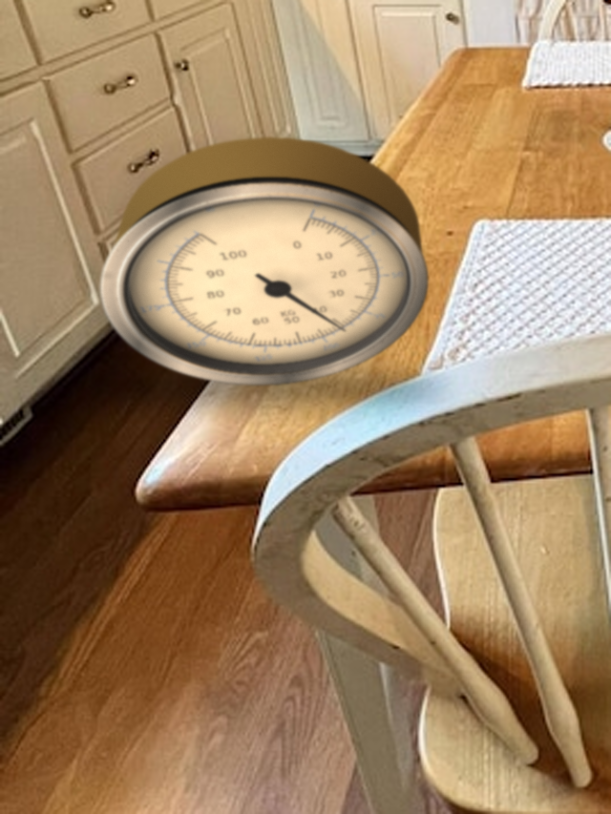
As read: 40; kg
